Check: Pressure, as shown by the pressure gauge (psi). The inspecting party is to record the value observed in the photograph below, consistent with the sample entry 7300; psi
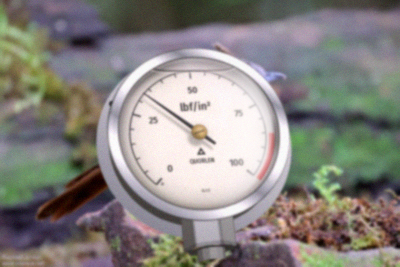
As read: 32.5; psi
